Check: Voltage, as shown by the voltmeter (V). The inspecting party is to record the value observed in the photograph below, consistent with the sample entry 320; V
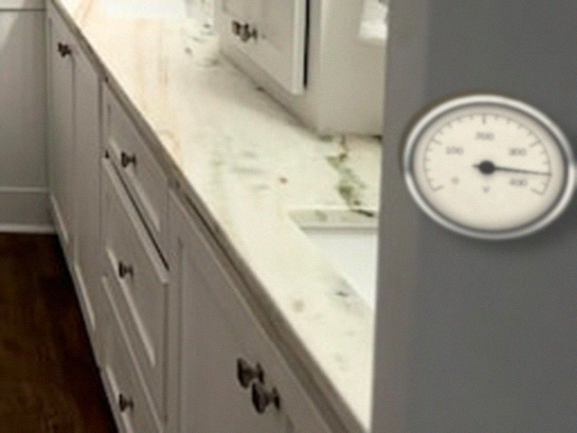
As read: 360; V
